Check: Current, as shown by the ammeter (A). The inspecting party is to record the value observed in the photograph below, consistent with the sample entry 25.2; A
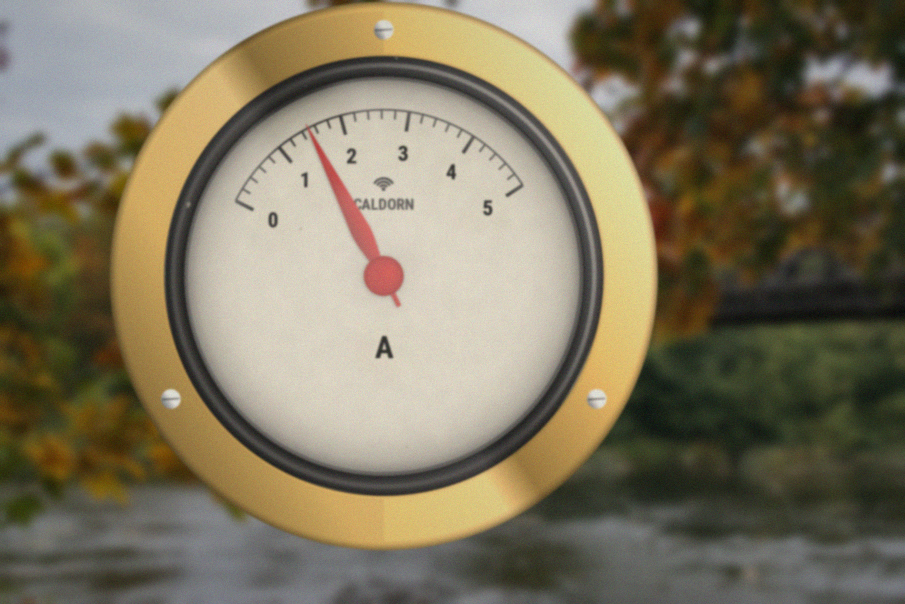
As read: 1.5; A
